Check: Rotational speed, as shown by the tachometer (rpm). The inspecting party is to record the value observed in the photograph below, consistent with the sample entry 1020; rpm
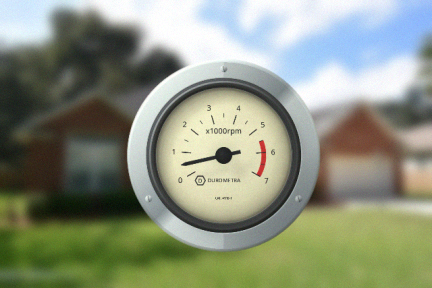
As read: 500; rpm
